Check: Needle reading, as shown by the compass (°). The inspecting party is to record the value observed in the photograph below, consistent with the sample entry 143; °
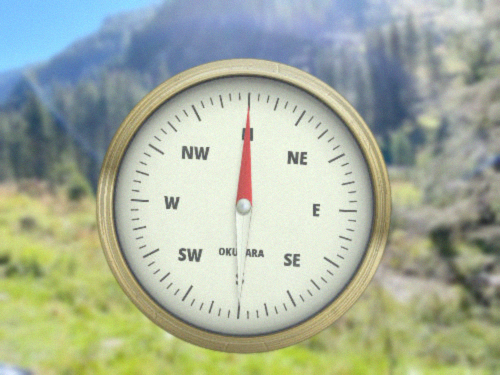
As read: 0; °
